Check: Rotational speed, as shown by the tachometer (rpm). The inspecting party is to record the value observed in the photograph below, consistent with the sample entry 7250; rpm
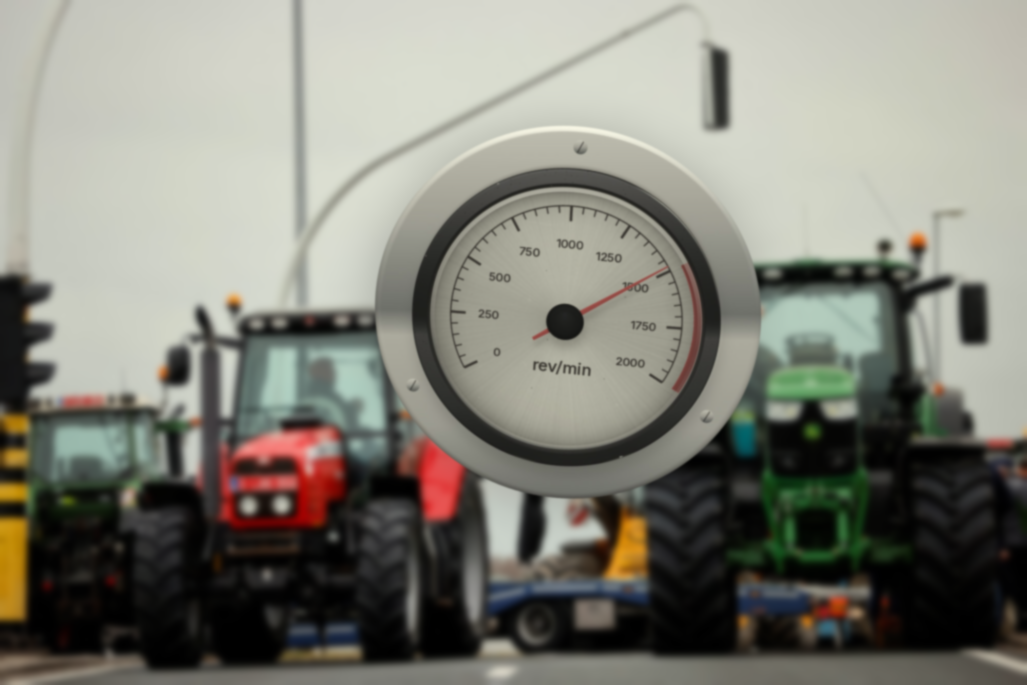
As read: 1475; rpm
